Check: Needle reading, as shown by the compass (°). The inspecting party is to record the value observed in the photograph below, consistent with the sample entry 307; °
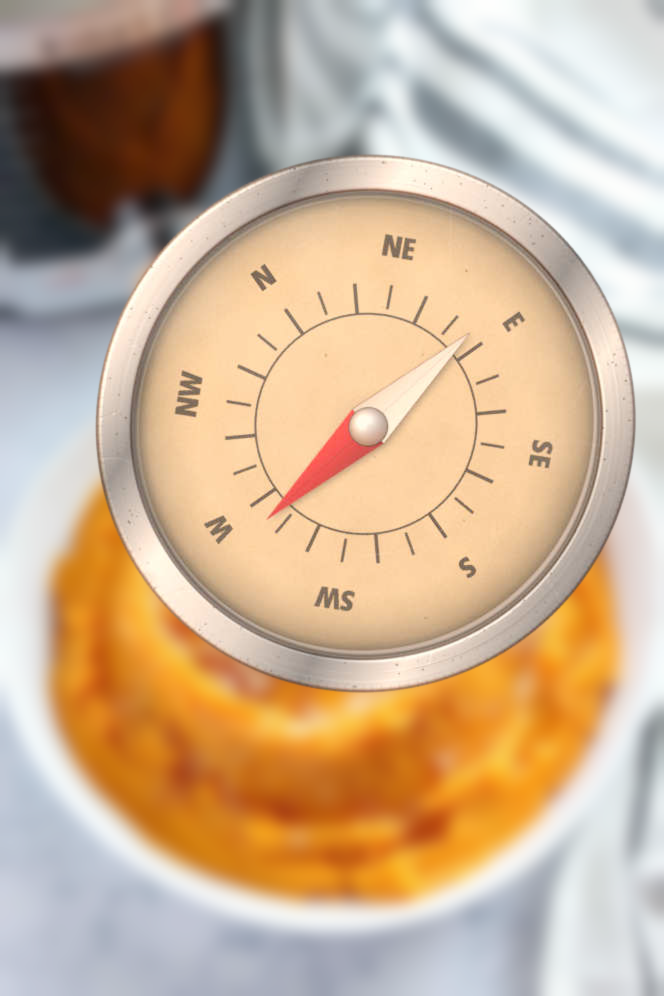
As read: 262.5; °
